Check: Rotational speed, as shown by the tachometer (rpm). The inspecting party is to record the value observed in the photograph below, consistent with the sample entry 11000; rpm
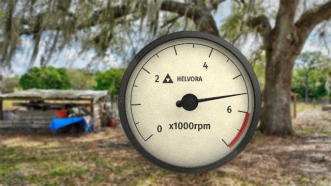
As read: 5500; rpm
